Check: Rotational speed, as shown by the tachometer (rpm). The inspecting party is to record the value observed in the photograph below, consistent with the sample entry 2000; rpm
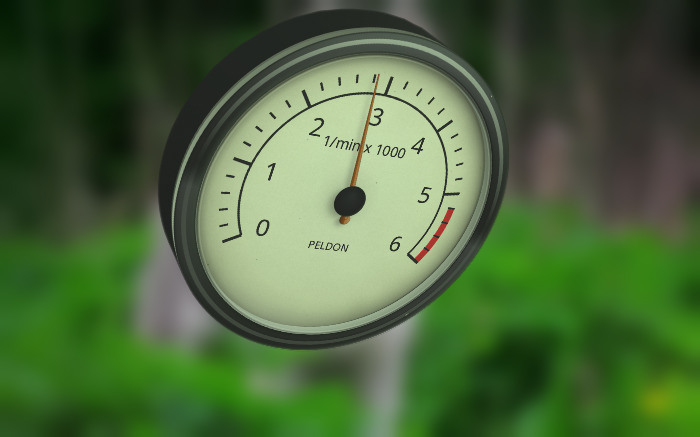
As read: 2800; rpm
